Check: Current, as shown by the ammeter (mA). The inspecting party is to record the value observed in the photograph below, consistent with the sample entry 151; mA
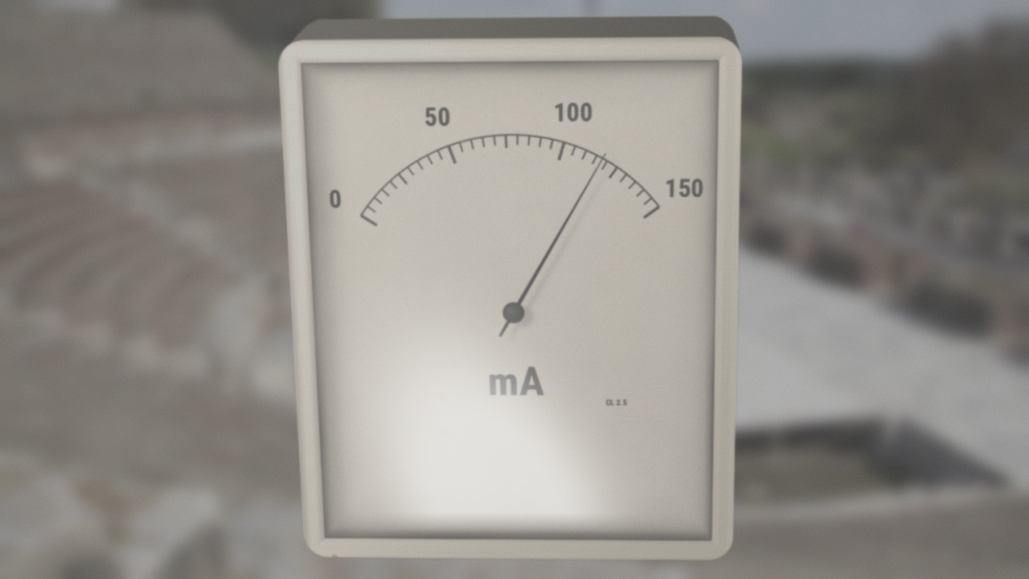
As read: 117.5; mA
